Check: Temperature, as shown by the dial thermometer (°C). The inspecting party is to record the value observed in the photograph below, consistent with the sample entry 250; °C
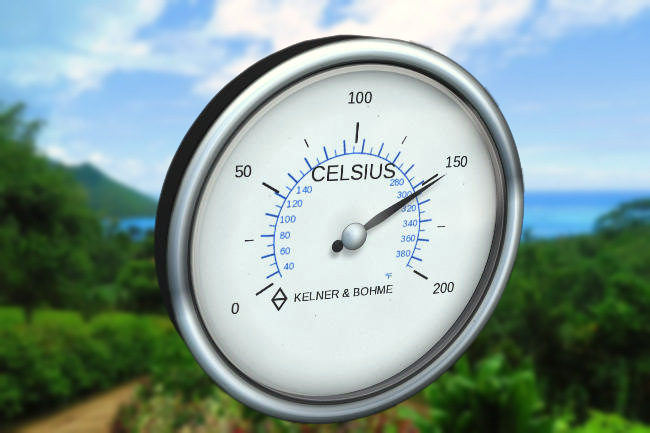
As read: 150; °C
